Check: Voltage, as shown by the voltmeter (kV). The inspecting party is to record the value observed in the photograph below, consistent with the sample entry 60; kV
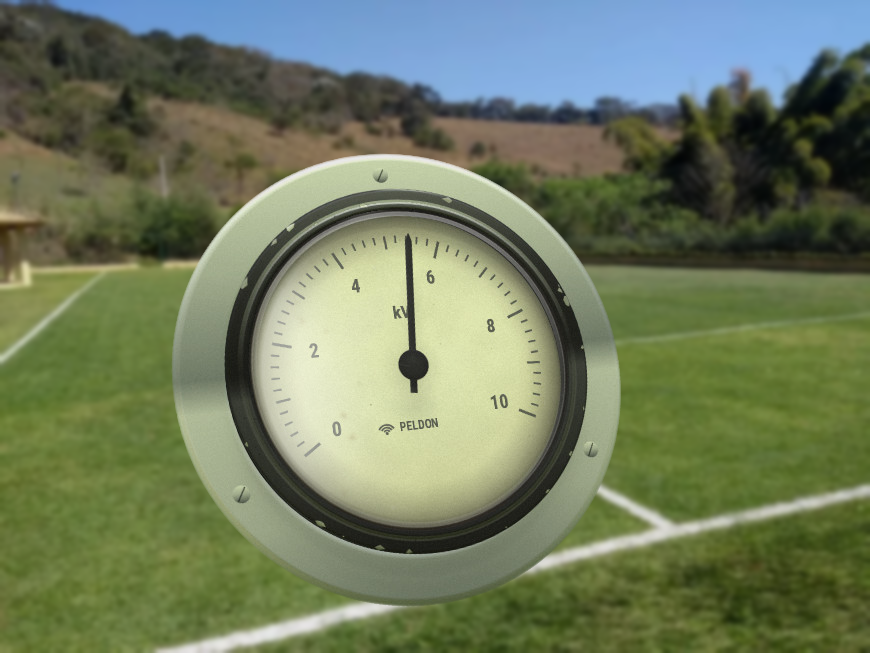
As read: 5.4; kV
